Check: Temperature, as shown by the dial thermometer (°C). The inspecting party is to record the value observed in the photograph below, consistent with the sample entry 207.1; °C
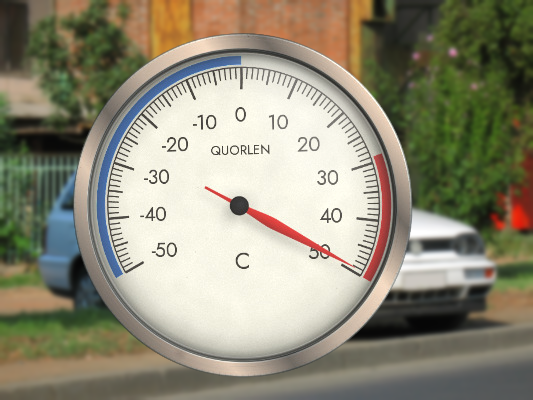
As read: 49; °C
